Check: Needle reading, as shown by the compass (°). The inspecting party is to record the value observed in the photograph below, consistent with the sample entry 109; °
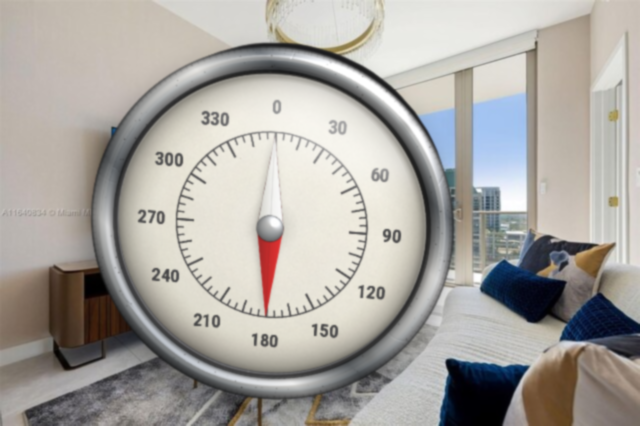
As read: 180; °
